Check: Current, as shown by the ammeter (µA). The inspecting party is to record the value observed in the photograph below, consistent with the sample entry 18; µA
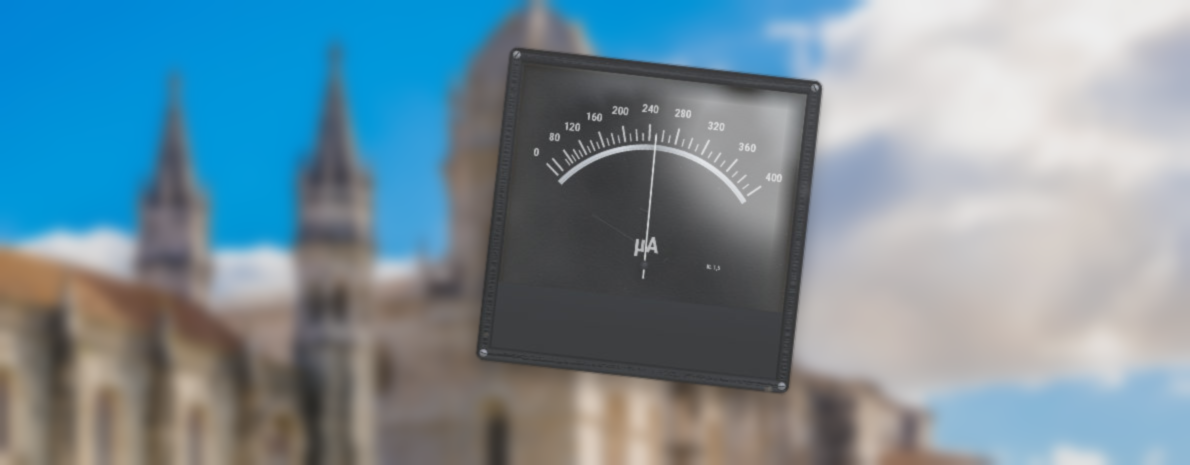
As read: 250; µA
